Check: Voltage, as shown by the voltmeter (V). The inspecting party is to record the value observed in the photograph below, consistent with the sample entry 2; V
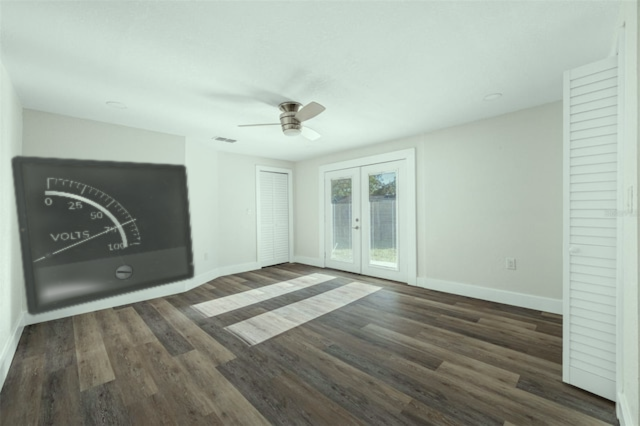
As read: 75; V
